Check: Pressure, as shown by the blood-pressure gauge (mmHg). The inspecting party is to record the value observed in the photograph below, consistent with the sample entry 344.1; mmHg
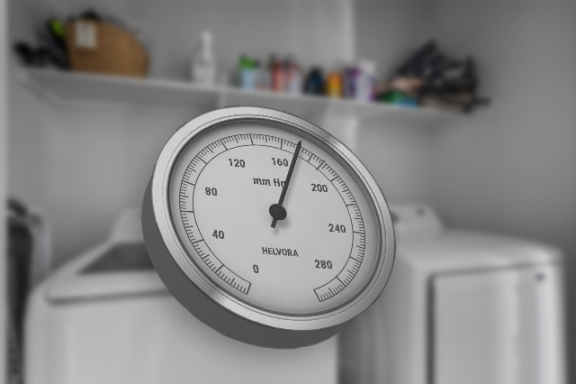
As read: 170; mmHg
